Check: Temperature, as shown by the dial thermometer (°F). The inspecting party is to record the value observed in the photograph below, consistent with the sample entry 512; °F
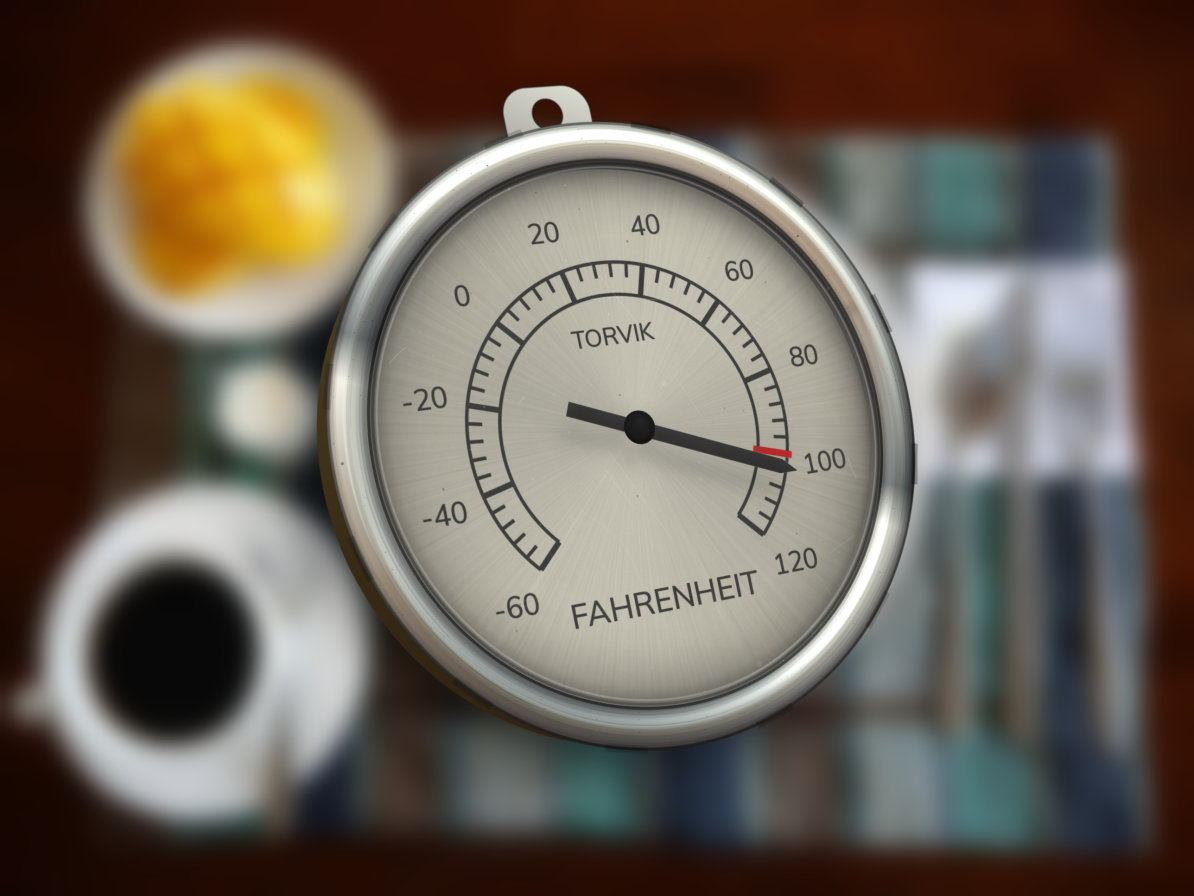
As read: 104; °F
